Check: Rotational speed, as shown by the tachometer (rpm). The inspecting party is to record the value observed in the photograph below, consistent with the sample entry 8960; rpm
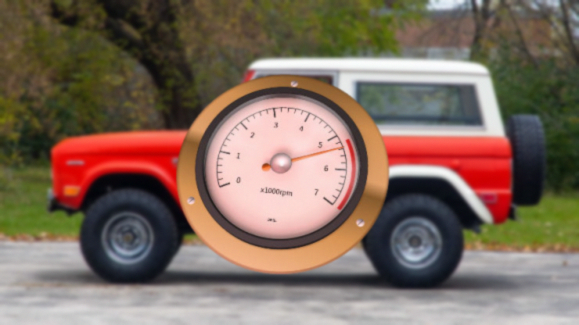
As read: 5400; rpm
